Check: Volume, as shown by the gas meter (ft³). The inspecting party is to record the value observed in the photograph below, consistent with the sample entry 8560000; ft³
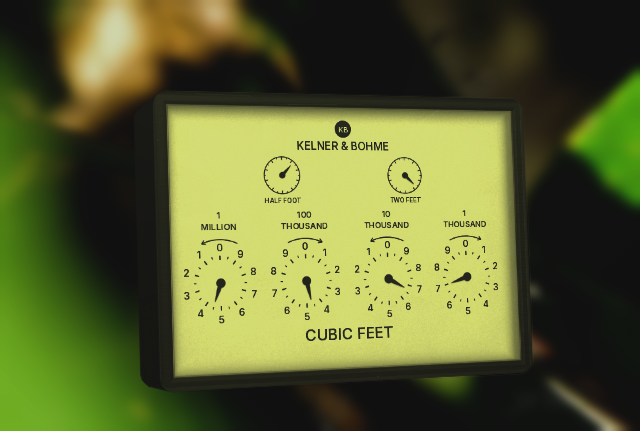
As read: 446700; ft³
